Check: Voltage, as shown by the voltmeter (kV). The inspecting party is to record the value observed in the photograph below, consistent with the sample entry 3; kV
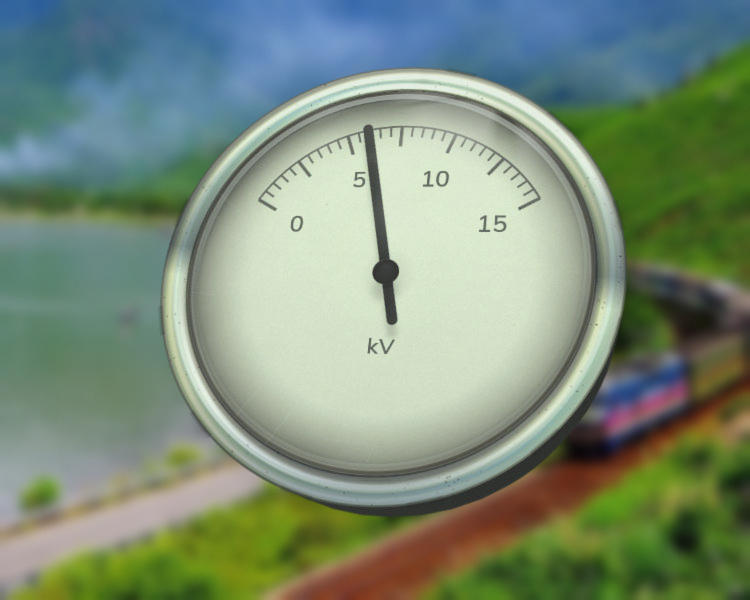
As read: 6; kV
